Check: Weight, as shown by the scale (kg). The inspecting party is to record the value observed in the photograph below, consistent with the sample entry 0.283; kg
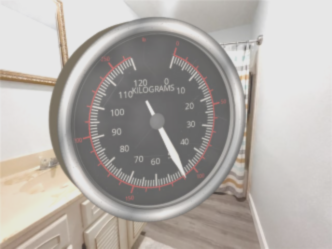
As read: 50; kg
